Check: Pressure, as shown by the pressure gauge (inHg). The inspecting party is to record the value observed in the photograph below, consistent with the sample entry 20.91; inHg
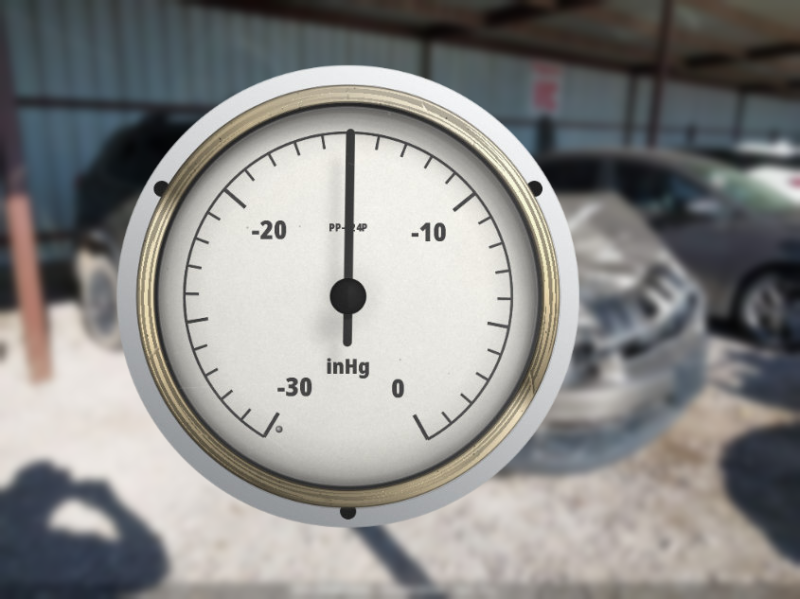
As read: -15; inHg
